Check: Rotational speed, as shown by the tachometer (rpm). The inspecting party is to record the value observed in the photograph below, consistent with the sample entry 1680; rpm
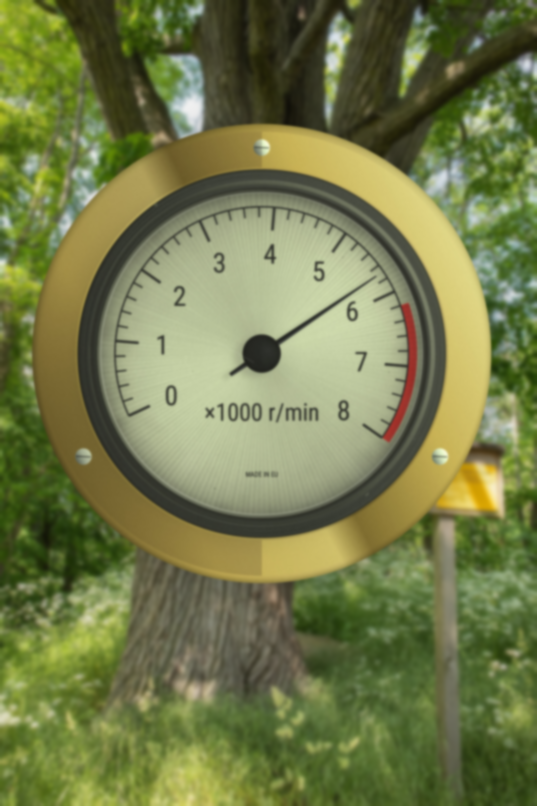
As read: 5700; rpm
